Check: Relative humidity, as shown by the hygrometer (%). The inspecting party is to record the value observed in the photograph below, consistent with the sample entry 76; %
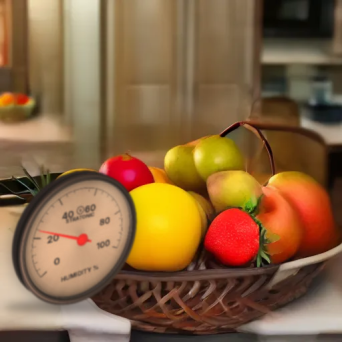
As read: 24; %
